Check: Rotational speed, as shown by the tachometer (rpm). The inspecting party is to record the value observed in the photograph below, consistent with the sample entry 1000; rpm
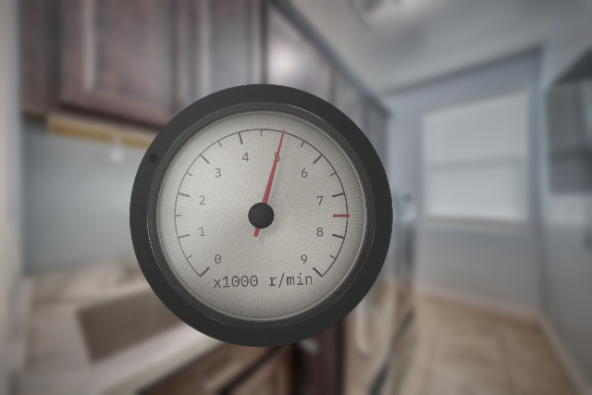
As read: 5000; rpm
